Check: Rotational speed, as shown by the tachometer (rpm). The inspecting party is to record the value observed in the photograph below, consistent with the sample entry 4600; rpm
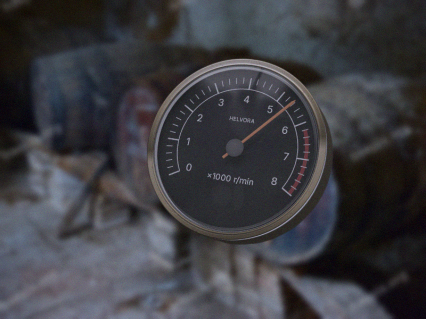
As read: 5400; rpm
